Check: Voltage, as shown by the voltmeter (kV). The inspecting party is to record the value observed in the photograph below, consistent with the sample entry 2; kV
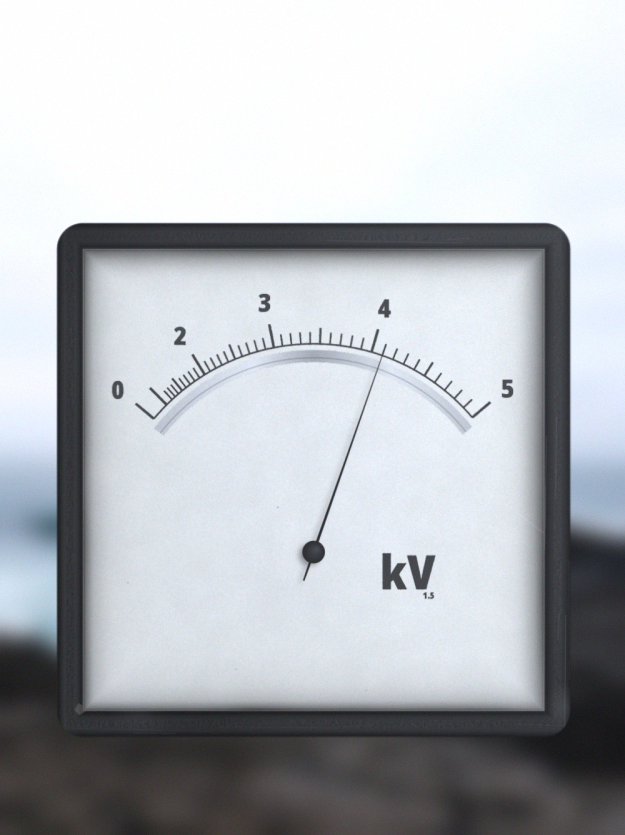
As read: 4.1; kV
